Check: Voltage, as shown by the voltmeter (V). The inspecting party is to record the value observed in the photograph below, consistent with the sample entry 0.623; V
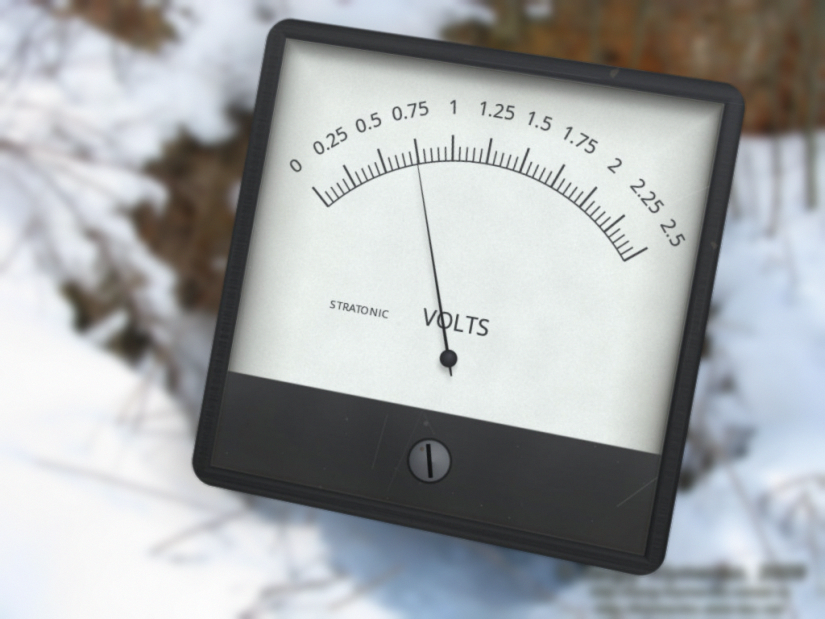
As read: 0.75; V
